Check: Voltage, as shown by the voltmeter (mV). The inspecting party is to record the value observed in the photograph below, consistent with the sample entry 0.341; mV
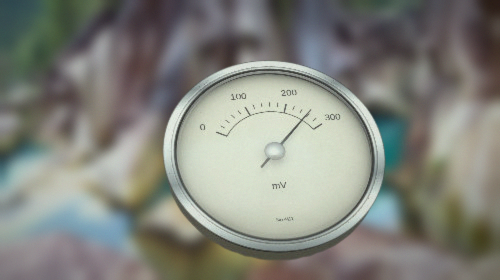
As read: 260; mV
